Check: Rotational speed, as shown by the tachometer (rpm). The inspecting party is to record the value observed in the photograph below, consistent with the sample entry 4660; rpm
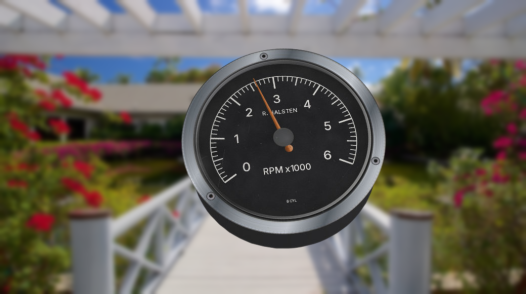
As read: 2600; rpm
